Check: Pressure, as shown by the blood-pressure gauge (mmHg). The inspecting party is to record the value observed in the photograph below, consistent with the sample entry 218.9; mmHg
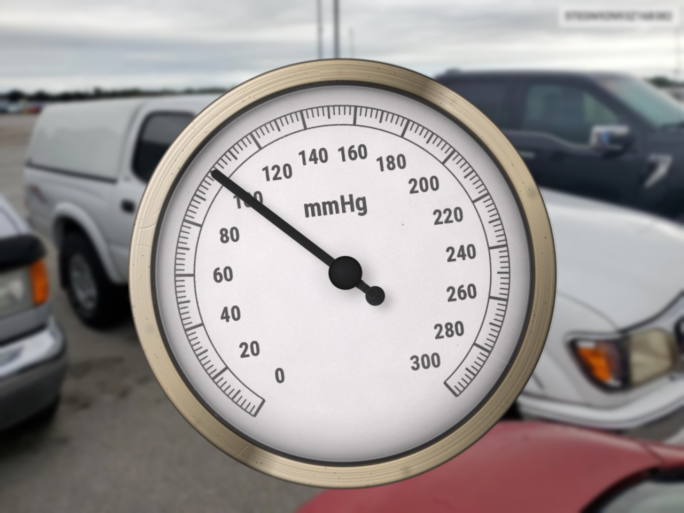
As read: 100; mmHg
